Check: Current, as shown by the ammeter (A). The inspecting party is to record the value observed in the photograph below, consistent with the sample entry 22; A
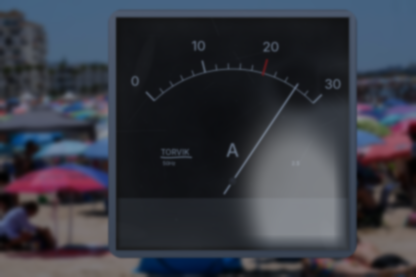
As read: 26; A
